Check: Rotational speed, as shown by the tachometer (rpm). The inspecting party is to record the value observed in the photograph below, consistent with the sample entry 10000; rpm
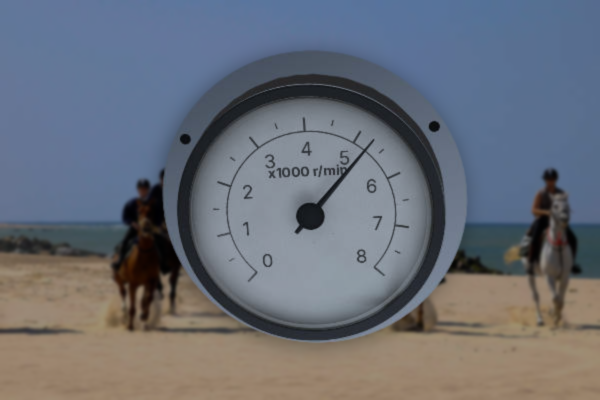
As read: 5250; rpm
